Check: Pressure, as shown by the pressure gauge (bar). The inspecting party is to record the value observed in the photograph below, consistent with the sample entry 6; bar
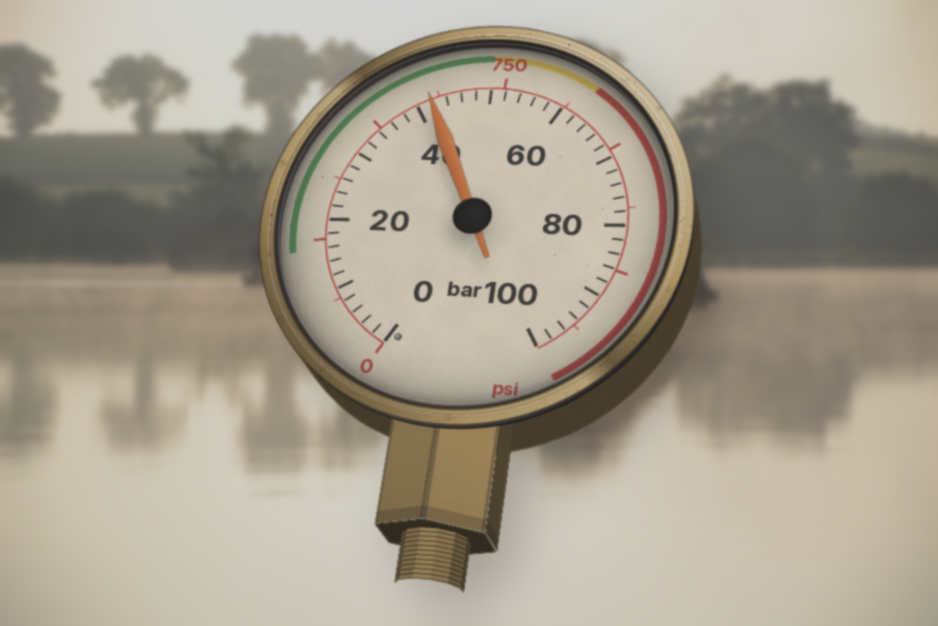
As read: 42; bar
